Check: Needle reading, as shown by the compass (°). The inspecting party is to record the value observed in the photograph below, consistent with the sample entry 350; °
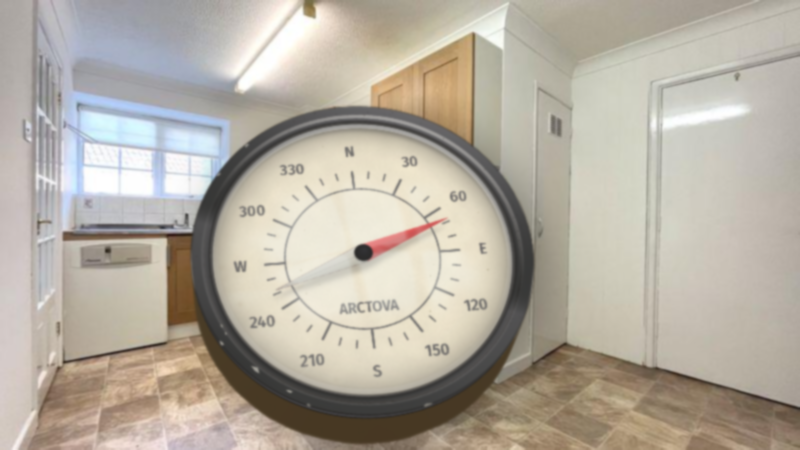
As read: 70; °
